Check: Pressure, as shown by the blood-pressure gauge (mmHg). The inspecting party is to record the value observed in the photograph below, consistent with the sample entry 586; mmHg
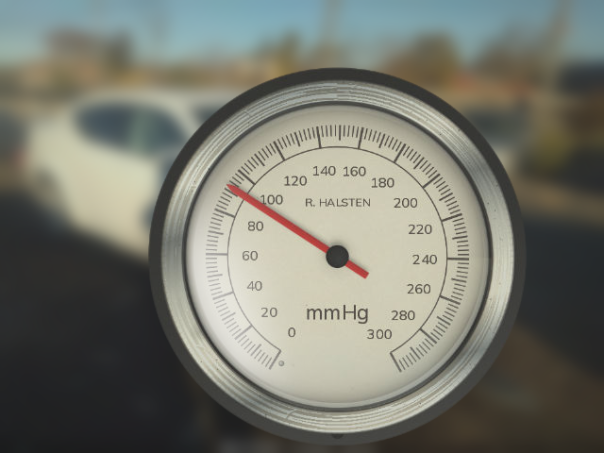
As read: 92; mmHg
